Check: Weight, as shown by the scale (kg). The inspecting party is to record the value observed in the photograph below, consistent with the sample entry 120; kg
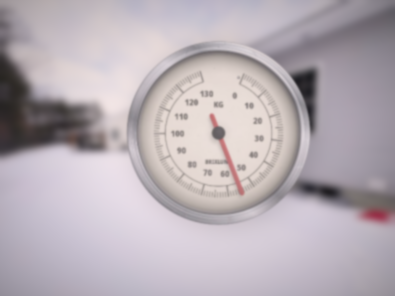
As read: 55; kg
